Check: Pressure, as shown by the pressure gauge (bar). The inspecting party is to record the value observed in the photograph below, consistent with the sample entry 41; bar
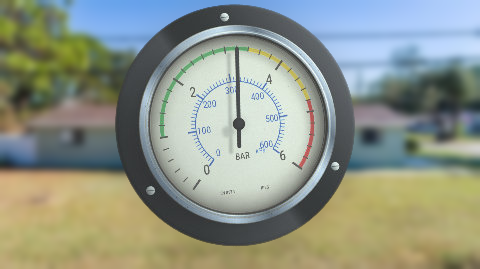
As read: 3.2; bar
